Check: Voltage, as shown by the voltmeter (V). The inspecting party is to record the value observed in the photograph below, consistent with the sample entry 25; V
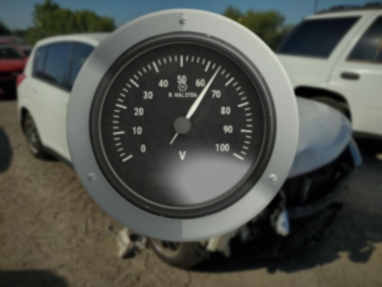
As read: 64; V
